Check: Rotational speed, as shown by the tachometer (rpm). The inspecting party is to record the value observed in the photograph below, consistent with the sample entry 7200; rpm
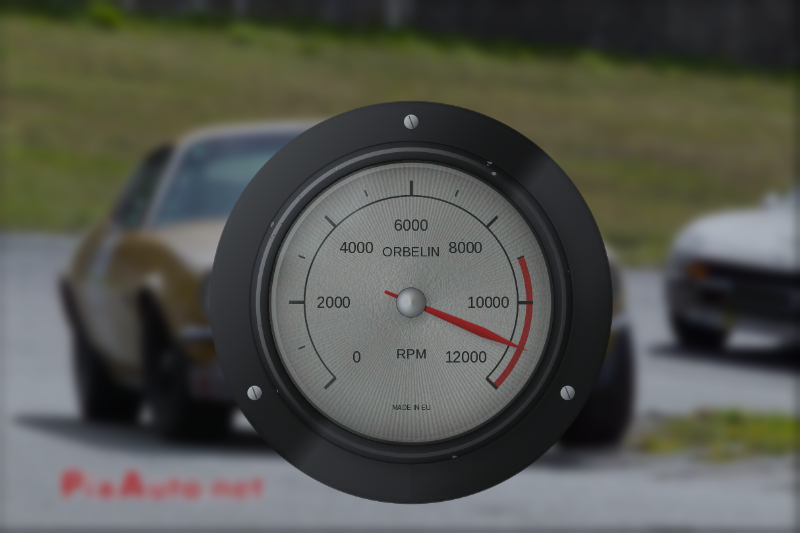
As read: 11000; rpm
